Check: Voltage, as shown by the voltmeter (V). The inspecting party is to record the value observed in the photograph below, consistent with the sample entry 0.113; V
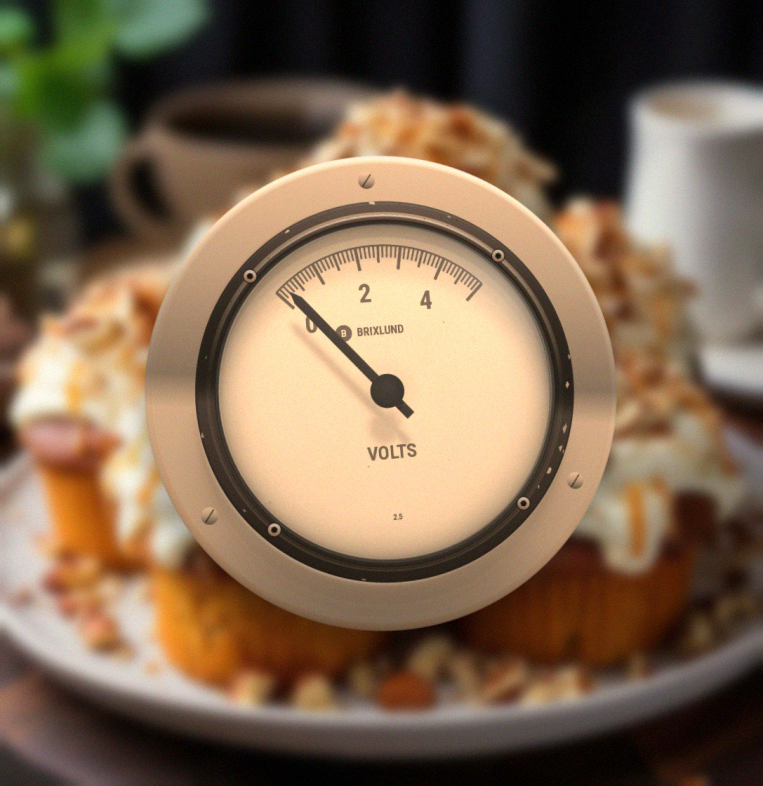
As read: 0.2; V
